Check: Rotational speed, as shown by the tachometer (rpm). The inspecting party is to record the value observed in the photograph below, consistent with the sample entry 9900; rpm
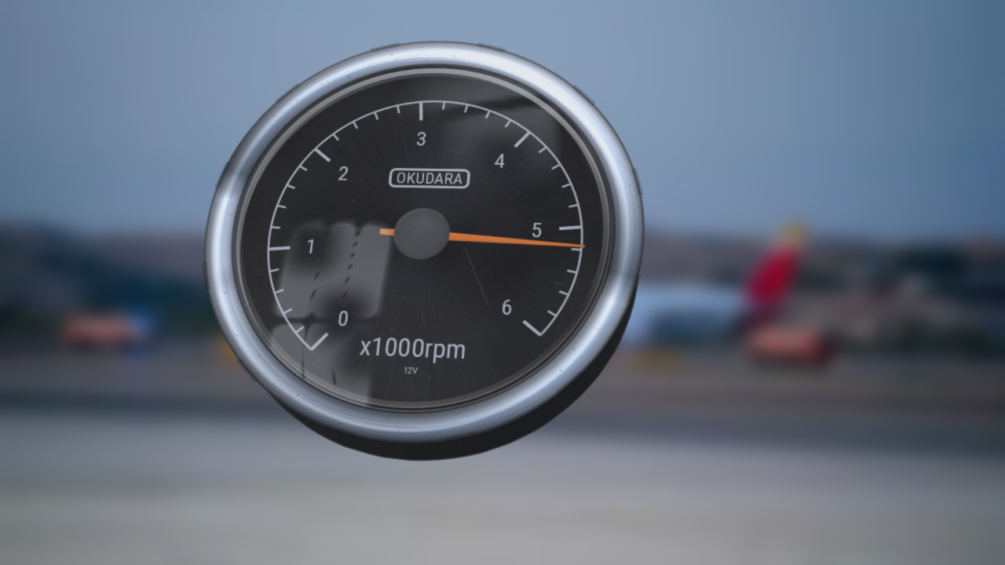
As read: 5200; rpm
